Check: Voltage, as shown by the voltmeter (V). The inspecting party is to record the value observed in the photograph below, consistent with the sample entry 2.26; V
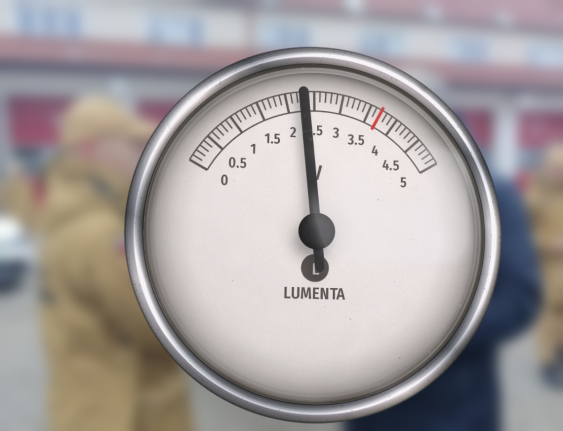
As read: 2.3; V
